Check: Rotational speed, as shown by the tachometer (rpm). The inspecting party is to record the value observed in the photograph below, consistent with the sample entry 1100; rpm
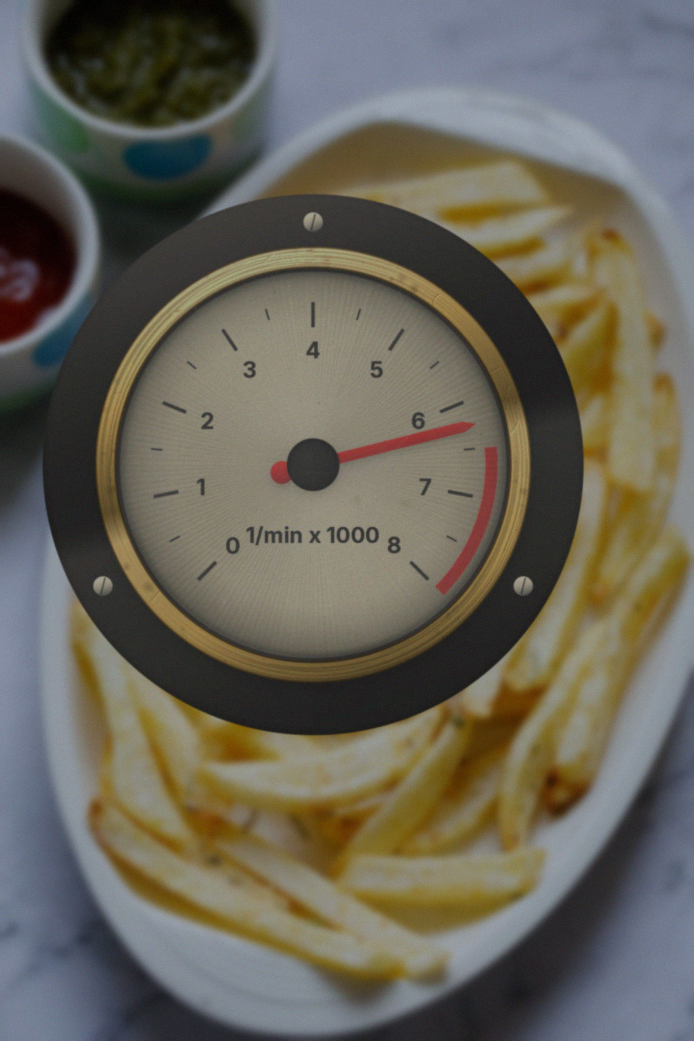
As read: 6250; rpm
